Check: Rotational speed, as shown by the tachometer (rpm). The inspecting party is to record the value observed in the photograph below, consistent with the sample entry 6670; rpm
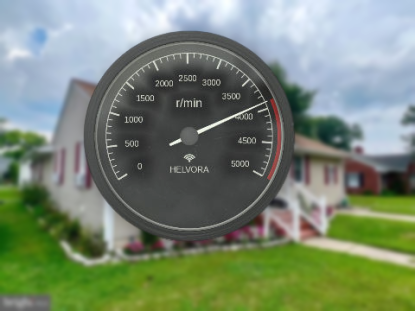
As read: 3900; rpm
